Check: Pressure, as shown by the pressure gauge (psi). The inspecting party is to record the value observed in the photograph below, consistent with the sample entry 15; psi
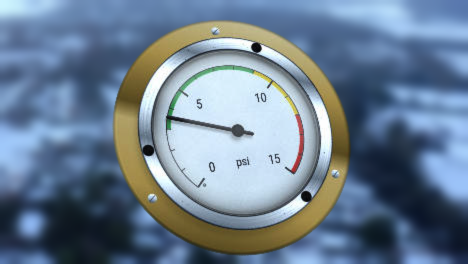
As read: 3.5; psi
